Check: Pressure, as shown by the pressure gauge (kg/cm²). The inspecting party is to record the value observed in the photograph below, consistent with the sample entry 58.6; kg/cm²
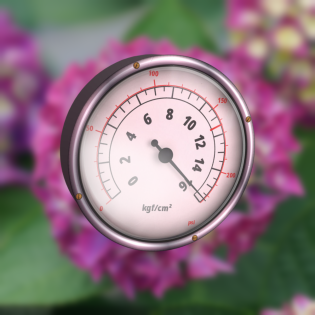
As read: 15.75; kg/cm²
